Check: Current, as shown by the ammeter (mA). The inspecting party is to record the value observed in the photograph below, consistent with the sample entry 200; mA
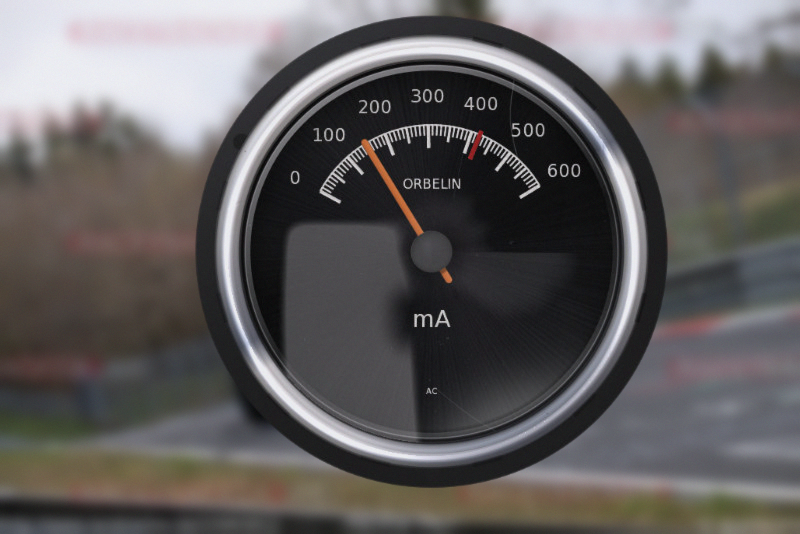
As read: 150; mA
